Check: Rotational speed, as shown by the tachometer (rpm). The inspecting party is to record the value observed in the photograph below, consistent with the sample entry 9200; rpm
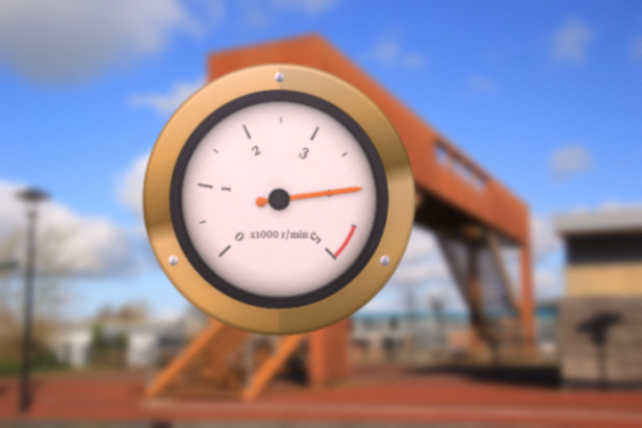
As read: 4000; rpm
